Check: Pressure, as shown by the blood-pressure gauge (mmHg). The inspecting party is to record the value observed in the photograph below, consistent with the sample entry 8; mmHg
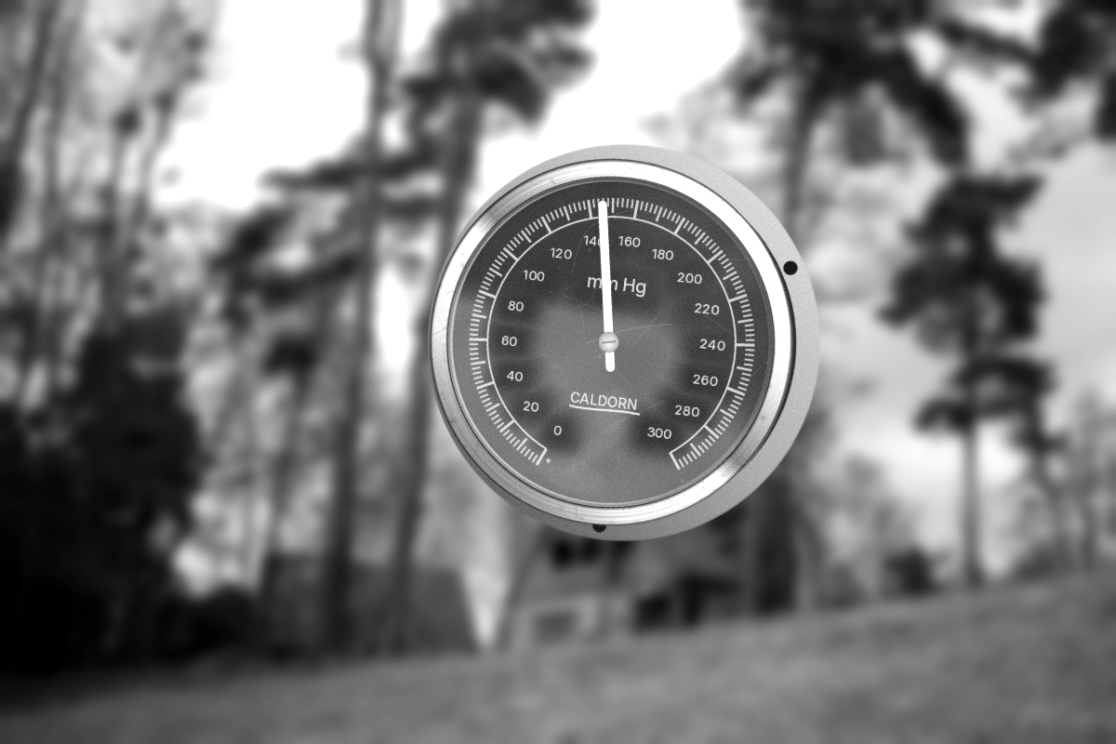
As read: 146; mmHg
